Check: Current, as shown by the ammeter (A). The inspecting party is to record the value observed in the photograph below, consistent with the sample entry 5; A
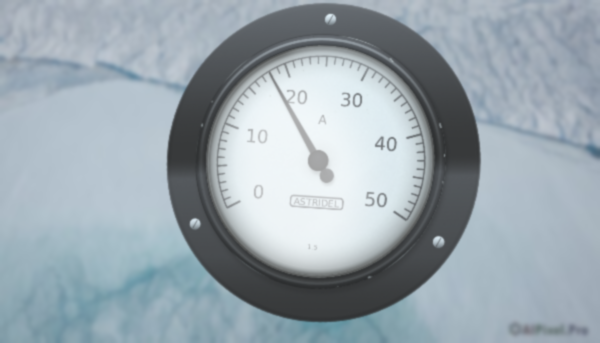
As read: 18; A
